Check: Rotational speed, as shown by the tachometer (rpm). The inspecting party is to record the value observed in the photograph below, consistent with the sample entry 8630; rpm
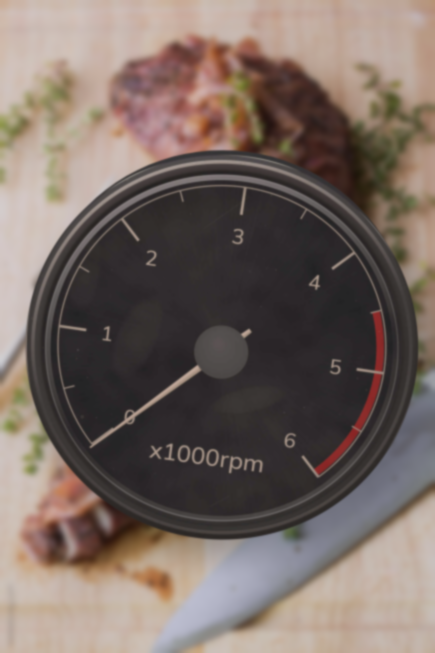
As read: 0; rpm
